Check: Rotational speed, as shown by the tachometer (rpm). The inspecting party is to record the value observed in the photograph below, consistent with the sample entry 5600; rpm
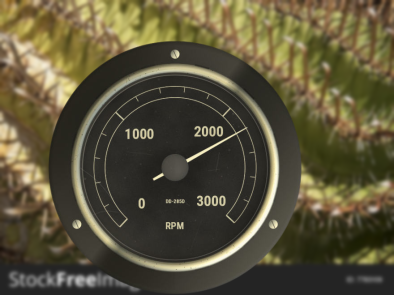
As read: 2200; rpm
